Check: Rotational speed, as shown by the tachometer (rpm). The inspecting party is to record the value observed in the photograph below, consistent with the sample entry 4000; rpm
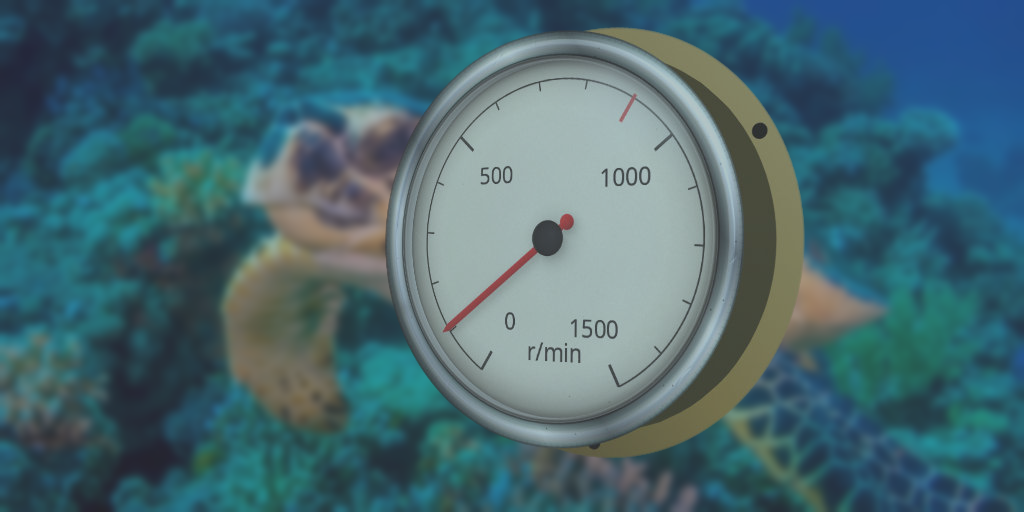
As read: 100; rpm
